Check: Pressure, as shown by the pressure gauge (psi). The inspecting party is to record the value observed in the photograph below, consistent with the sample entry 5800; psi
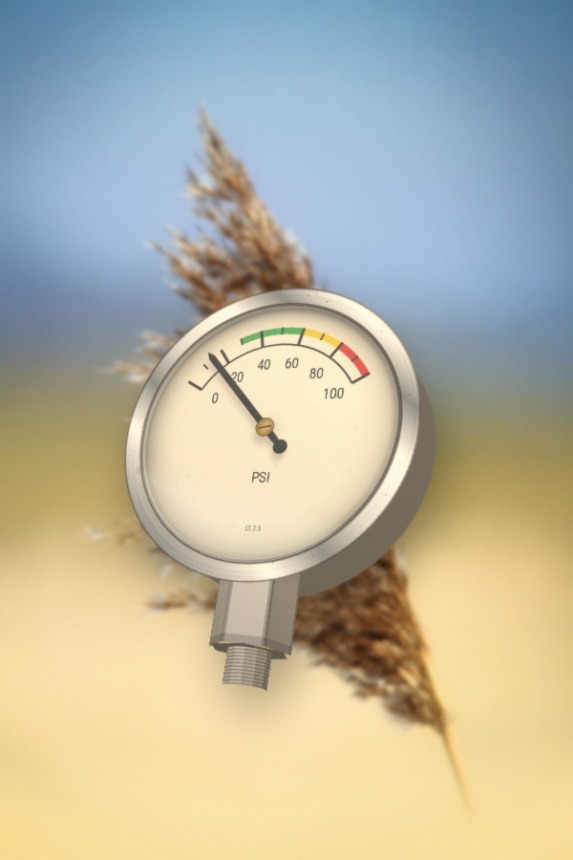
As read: 15; psi
